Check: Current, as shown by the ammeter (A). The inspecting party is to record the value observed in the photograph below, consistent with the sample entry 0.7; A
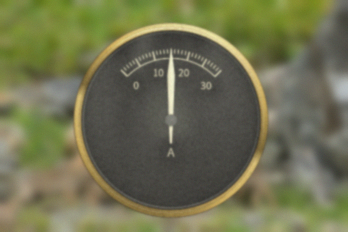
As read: 15; A
